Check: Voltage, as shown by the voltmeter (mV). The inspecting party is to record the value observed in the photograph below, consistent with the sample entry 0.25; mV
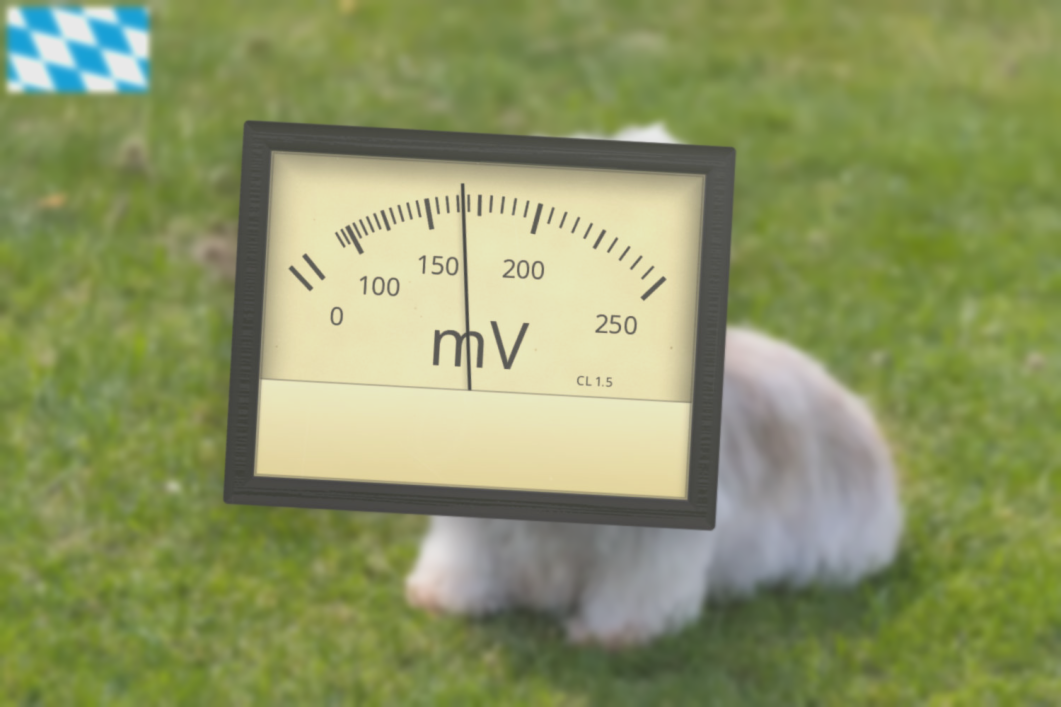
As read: 167.5; mV
